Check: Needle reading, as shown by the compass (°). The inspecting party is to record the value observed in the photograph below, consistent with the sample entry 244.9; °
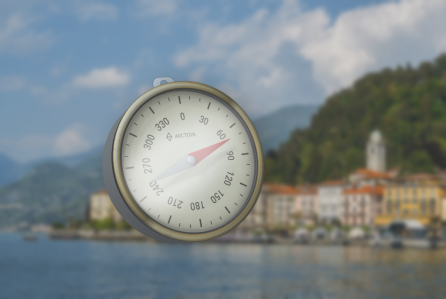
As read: 70; °
